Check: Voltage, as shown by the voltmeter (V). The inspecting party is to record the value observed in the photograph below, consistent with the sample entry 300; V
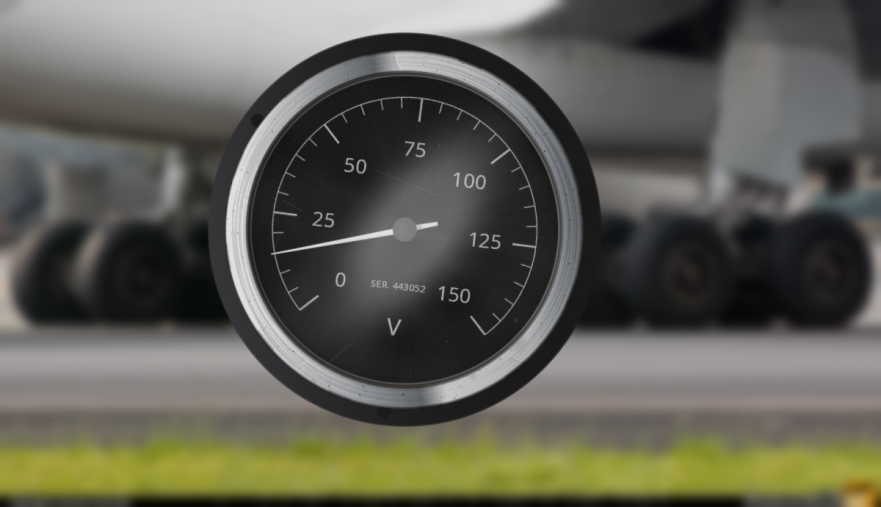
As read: 15; V
